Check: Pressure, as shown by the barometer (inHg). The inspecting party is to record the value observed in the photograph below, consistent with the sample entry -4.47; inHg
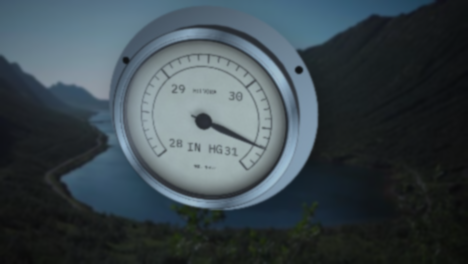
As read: 30.7; inHg
